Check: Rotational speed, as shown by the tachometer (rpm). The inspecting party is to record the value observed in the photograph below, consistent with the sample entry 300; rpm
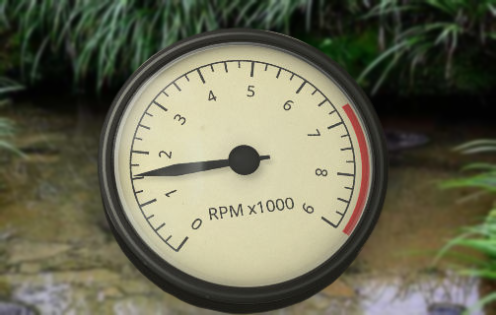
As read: 1500; rpm
